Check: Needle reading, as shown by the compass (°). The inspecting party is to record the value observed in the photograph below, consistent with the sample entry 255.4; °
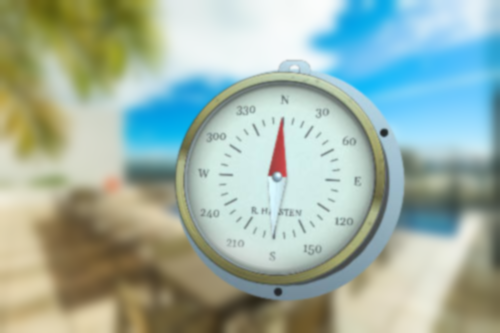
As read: 0; °
